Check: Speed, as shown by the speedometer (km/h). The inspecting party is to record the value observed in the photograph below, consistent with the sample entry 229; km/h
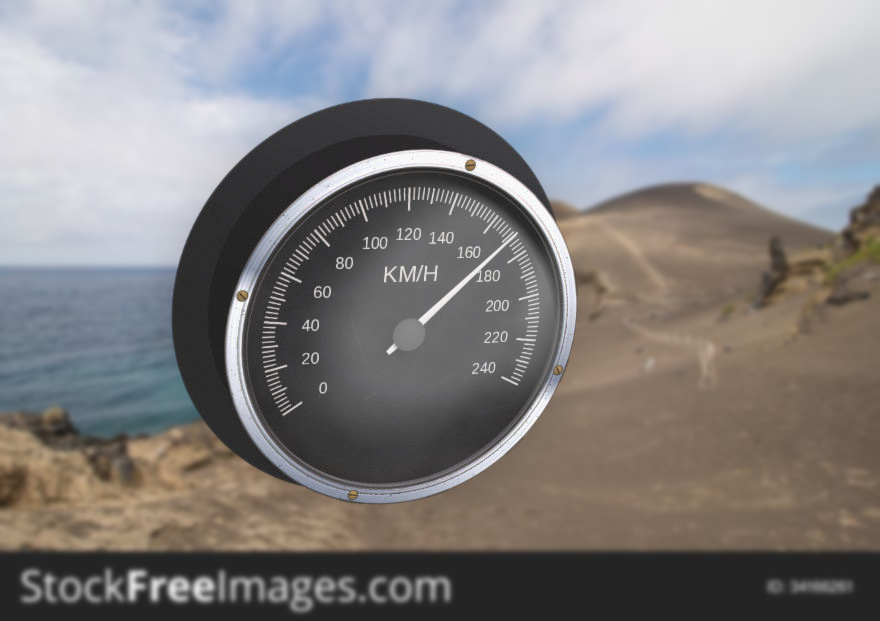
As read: 170; km/h
